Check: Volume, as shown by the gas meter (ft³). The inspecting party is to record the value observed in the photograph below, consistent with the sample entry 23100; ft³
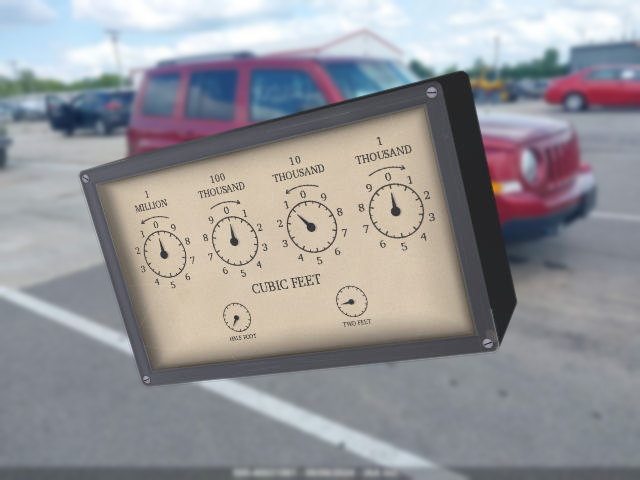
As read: 1000; ft³
